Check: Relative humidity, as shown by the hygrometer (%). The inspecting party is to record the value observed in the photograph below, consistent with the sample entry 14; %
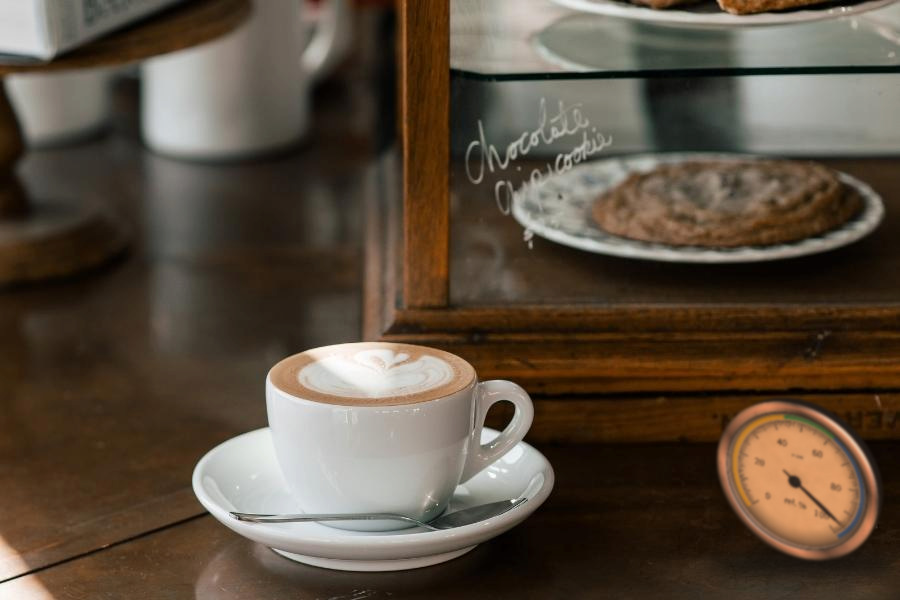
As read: 95; %
